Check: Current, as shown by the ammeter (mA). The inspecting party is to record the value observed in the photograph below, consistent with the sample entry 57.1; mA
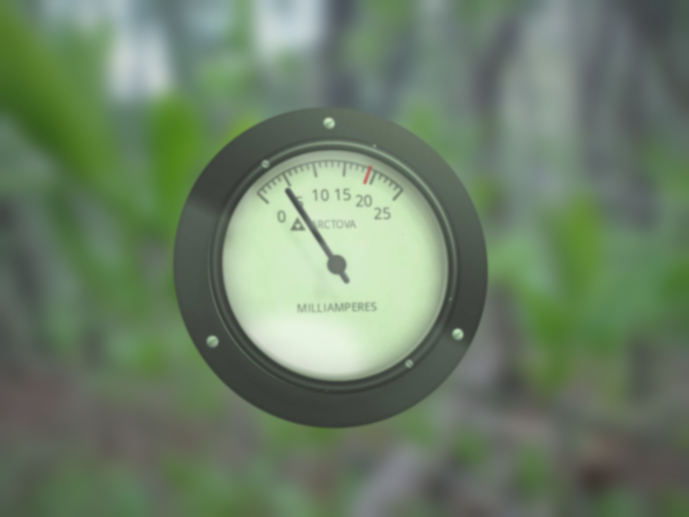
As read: 4; mA
